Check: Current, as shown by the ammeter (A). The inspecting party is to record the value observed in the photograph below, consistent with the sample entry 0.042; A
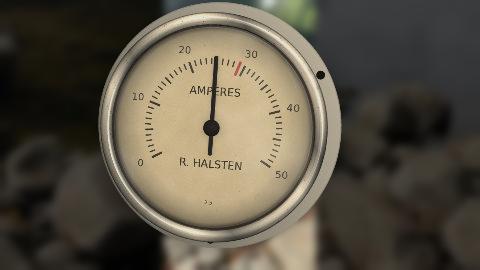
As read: 25; A
